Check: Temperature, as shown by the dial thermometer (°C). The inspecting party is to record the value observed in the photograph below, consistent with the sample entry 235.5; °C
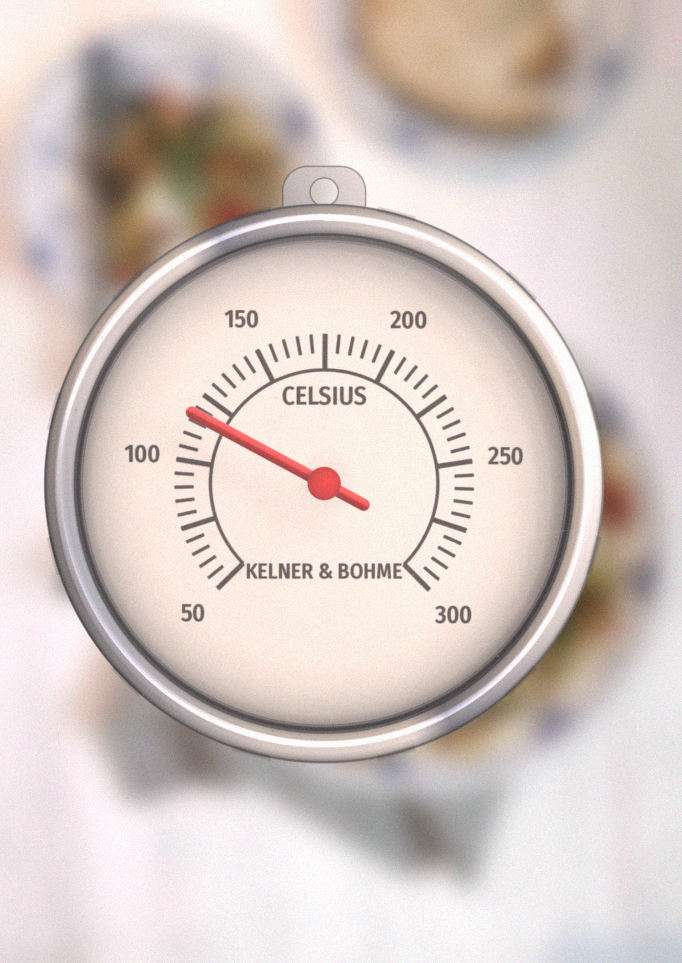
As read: 117.5; °C
